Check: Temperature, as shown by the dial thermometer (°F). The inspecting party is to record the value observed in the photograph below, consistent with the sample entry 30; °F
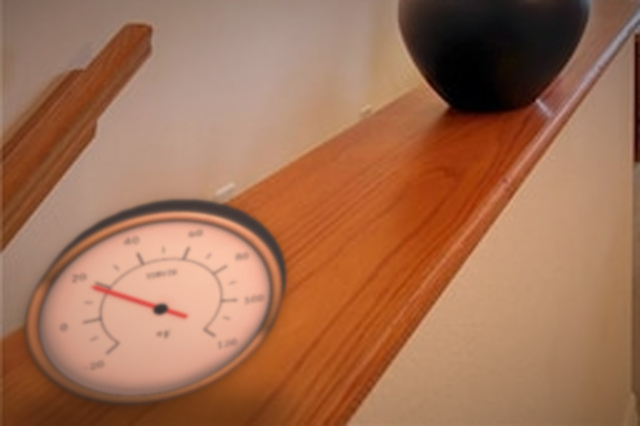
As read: 20; °F
